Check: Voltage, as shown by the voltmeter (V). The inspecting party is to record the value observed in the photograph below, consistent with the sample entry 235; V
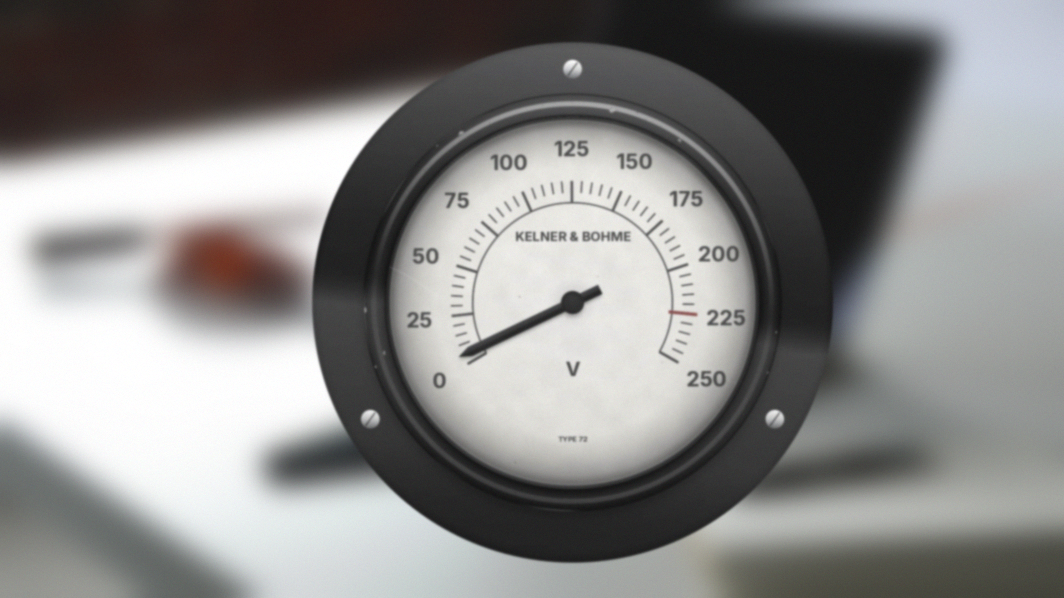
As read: 5; V
